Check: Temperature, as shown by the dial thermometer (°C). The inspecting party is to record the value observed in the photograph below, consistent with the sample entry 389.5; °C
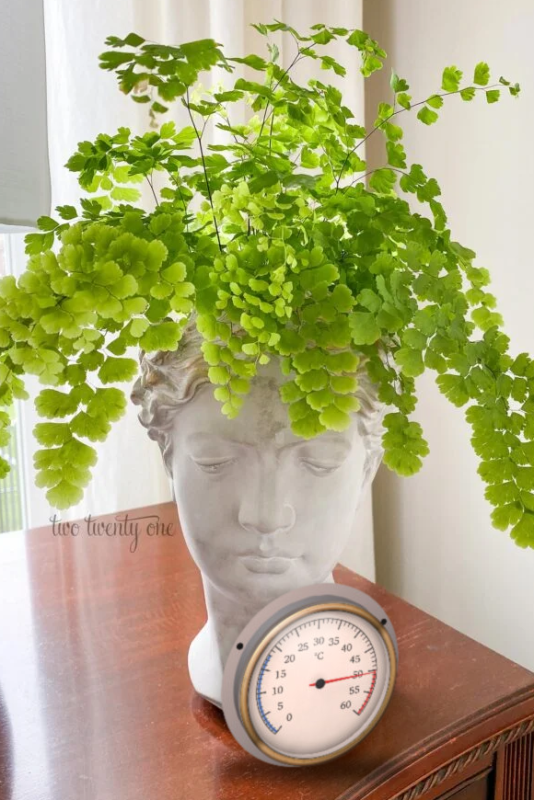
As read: 50; °C
